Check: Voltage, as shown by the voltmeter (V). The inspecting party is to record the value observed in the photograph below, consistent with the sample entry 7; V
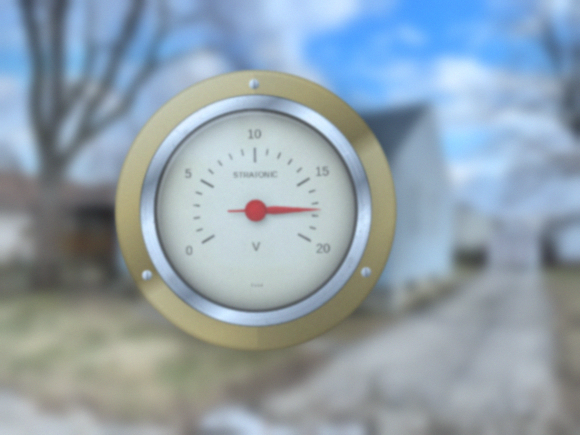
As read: 17.5; V
